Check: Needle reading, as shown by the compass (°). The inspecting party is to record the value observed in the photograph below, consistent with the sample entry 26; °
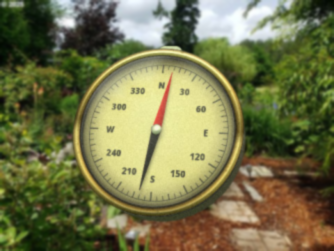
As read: 10; °
